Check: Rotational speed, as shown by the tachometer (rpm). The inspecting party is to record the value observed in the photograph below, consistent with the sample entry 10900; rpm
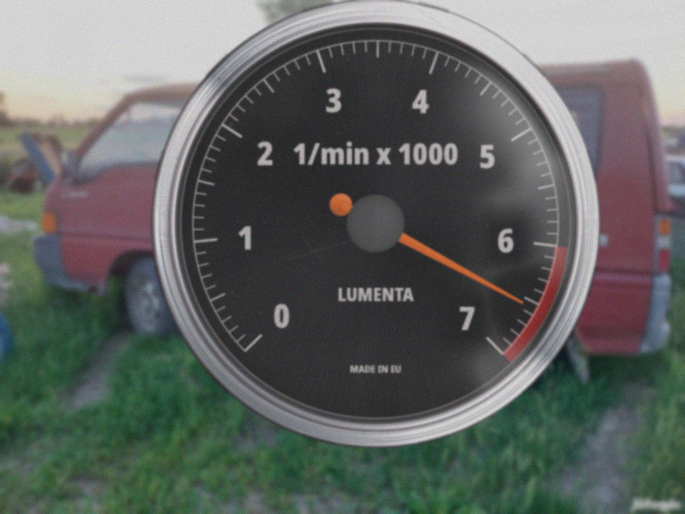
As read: 6550; rpm
